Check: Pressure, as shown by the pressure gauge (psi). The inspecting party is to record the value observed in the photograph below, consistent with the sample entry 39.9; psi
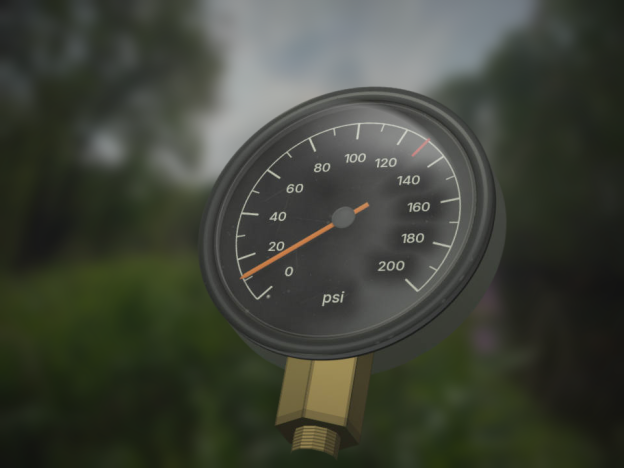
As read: 10; psi
